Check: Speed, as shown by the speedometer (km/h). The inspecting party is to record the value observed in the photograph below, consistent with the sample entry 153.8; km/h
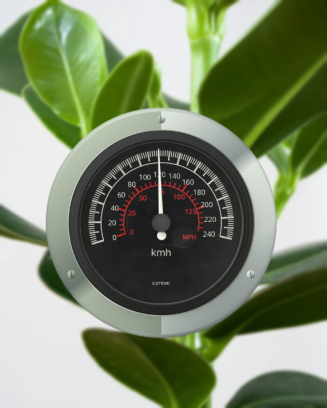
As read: 120; km/h
